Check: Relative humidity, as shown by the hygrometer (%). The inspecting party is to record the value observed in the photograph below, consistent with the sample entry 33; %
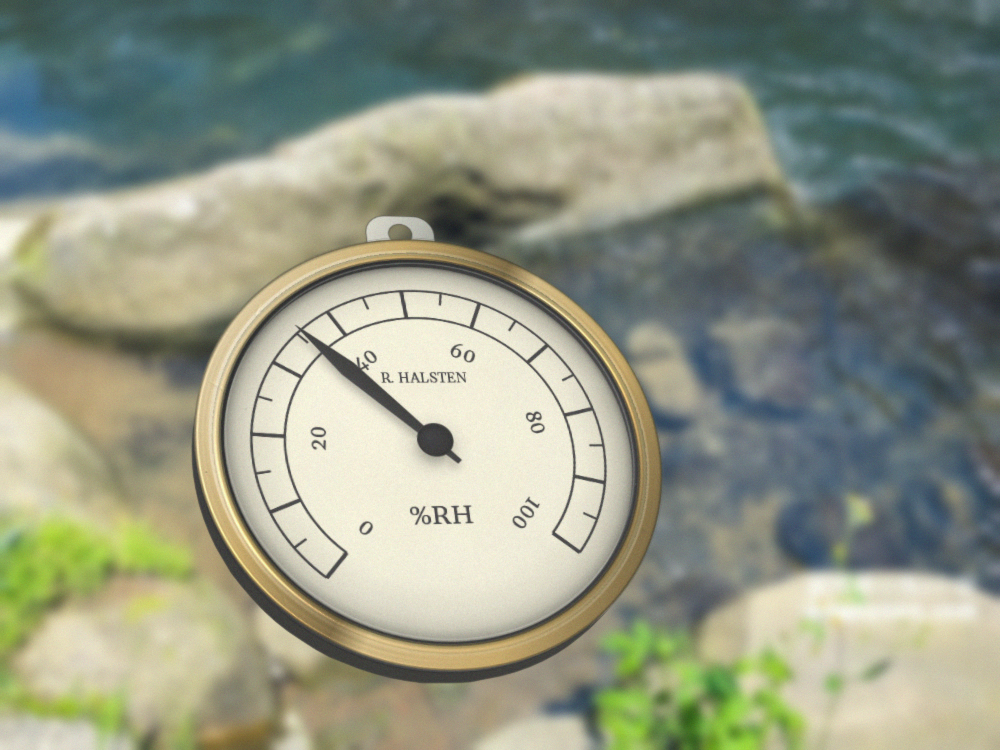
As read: 35; %
